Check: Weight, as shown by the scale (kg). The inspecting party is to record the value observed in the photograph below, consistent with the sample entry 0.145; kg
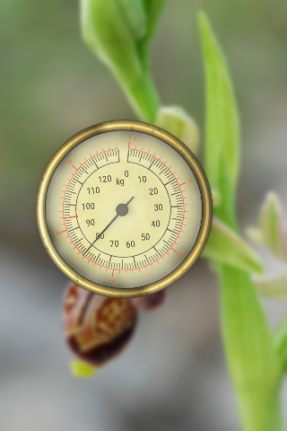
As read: 80; kg
